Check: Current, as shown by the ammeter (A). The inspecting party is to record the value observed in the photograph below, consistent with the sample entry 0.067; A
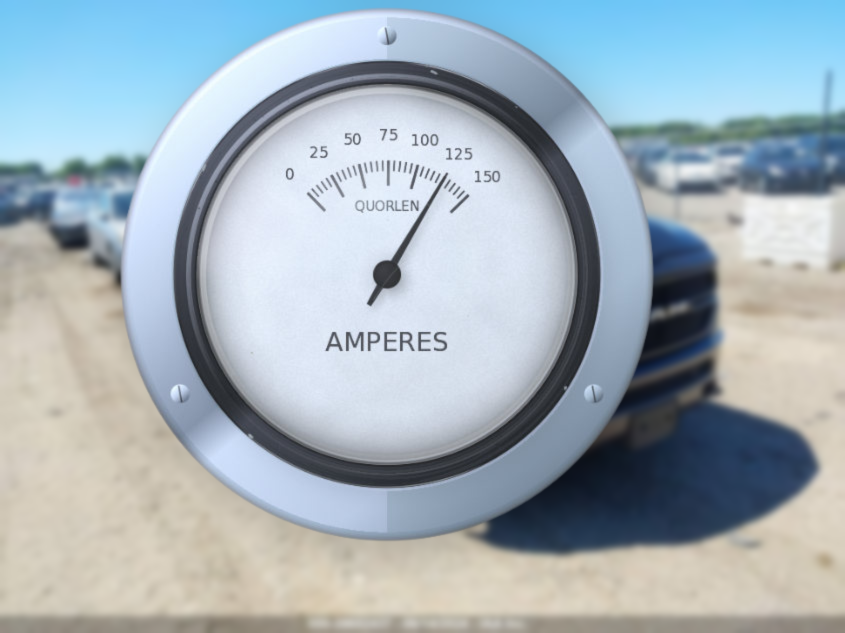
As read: 125; A
